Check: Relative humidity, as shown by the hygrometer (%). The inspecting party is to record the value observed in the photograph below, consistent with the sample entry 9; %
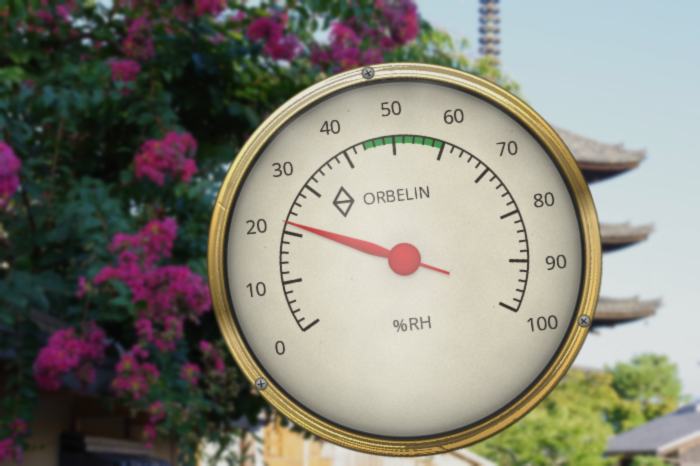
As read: 22; %
